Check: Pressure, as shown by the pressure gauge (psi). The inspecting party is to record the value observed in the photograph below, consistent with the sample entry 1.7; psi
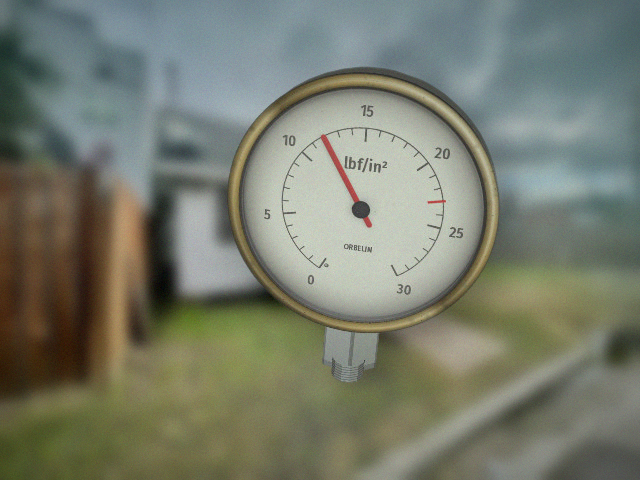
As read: 12; psi
